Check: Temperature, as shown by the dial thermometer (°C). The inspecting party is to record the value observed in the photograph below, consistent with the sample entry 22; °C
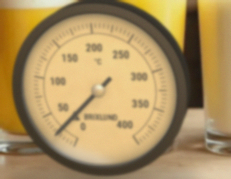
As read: 25; °C
